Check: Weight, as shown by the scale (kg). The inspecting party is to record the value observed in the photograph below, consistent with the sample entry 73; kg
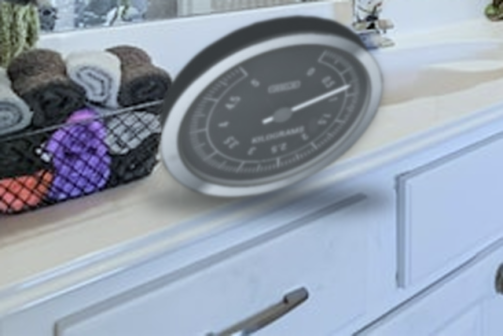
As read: 0.75; kg
